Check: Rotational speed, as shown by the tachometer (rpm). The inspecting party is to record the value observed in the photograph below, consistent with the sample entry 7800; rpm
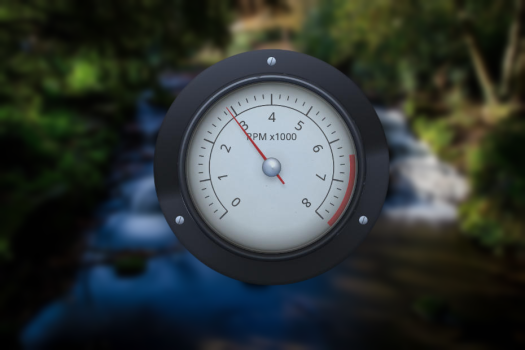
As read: 2900; rpm
